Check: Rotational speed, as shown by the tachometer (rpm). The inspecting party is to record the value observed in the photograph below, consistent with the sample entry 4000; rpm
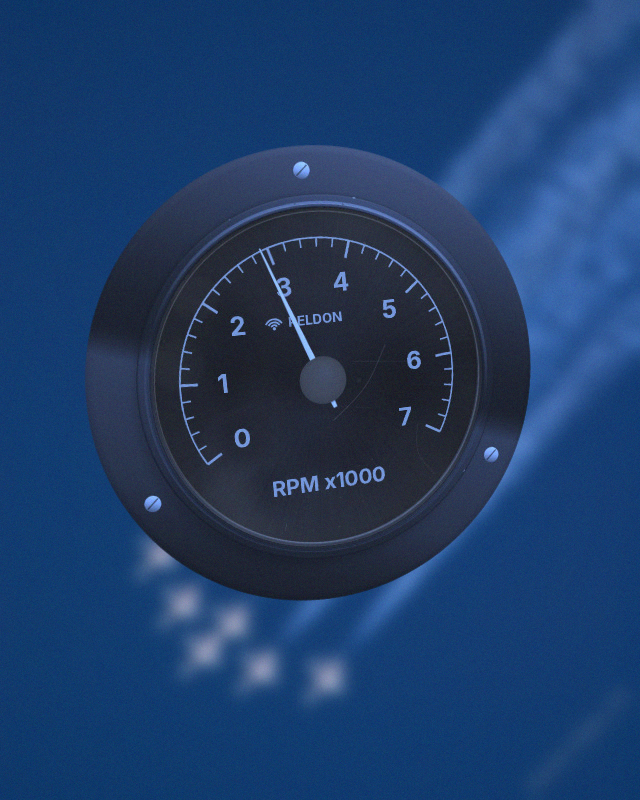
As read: 2900; rpm
